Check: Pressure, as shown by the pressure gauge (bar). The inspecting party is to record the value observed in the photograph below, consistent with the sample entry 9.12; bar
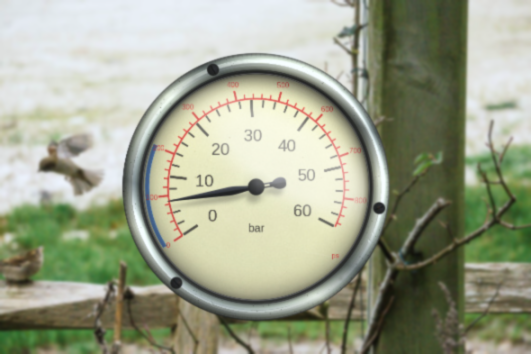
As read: 6; bar
